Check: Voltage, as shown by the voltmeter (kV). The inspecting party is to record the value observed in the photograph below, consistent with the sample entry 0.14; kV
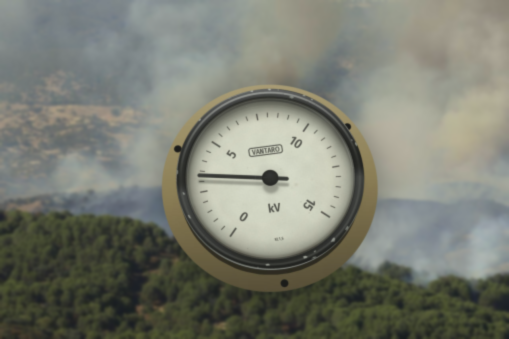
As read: 3.25; kV
